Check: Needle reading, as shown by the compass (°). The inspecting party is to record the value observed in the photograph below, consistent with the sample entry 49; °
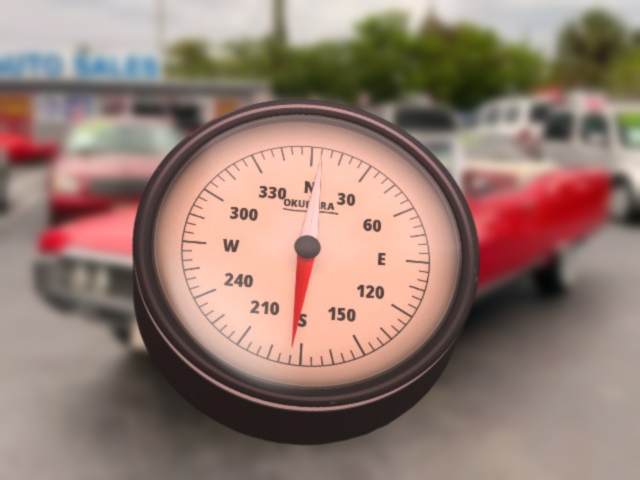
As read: 185; °
